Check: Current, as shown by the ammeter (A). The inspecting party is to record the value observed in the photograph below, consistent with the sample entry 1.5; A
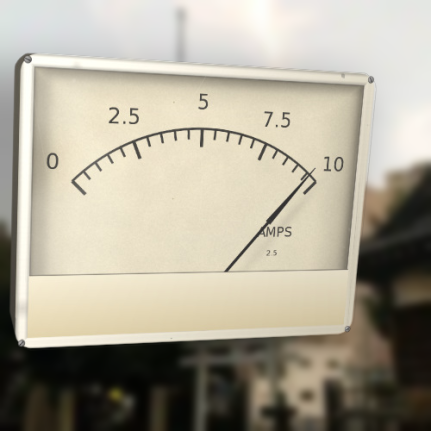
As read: 9.5; A
